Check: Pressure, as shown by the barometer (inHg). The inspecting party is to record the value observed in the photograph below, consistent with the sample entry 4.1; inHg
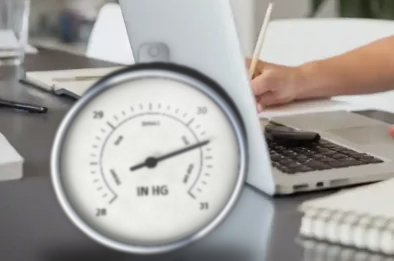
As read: 30.3; inHg
